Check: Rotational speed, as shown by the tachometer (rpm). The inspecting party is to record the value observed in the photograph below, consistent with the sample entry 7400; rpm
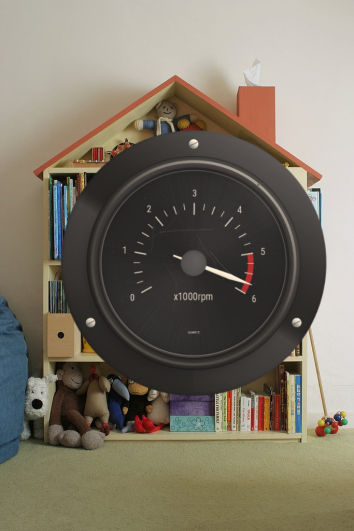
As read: 5750; rpm
